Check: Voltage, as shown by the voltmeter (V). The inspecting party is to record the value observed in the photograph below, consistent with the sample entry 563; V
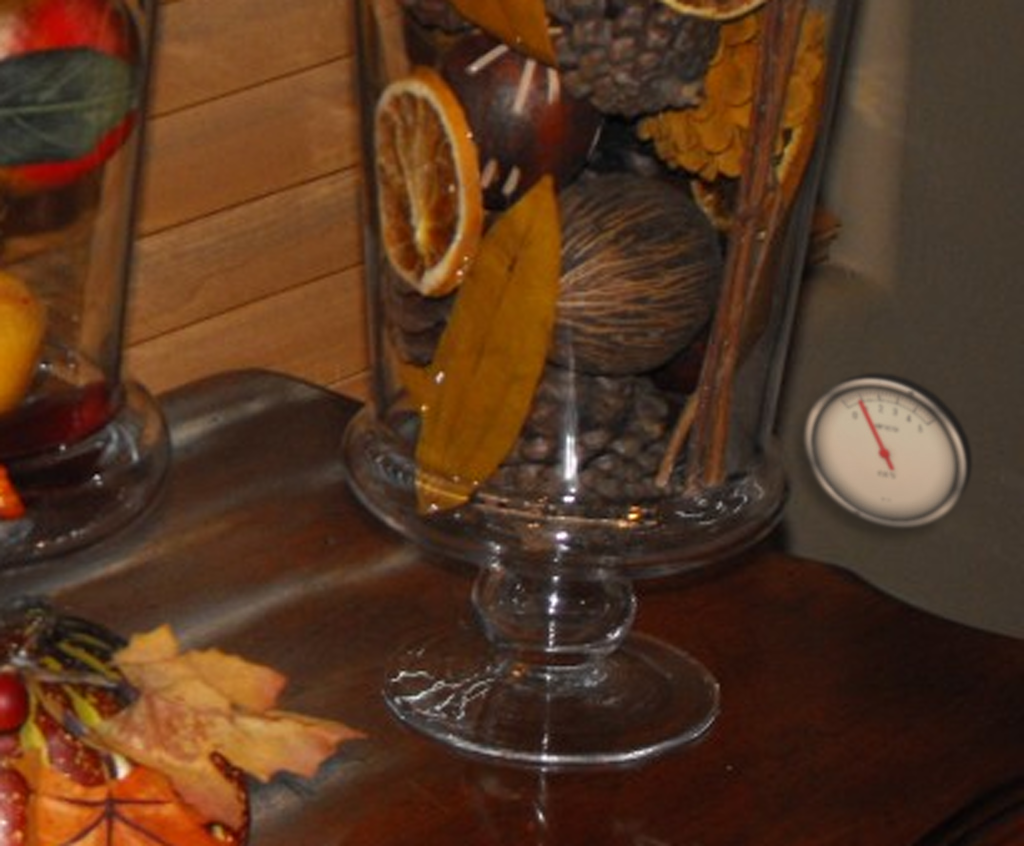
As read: 1; V
